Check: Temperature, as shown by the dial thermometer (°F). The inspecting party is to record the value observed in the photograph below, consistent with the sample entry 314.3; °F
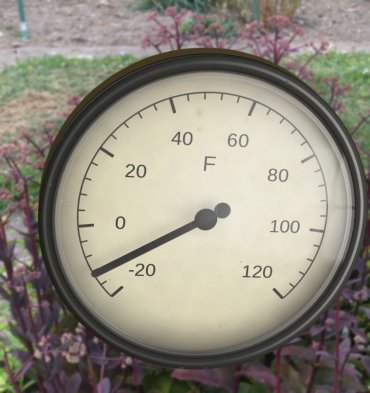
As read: -12; °F
